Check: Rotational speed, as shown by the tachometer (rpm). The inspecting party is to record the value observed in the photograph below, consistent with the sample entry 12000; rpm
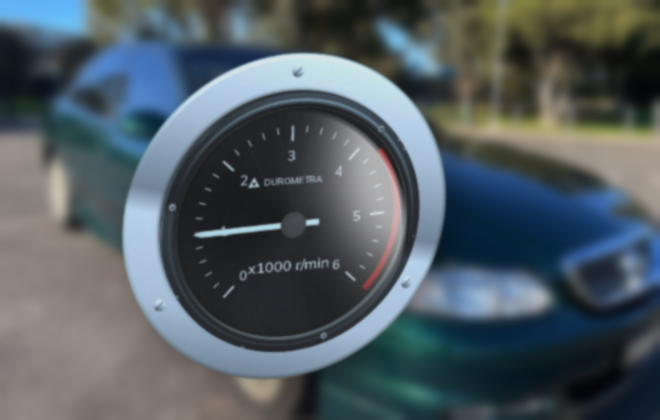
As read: 1000; rpm
